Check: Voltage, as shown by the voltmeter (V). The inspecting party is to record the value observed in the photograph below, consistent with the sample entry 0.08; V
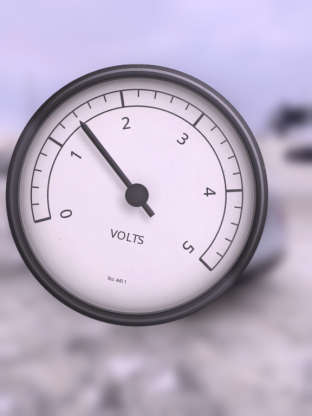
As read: 1.4; V
